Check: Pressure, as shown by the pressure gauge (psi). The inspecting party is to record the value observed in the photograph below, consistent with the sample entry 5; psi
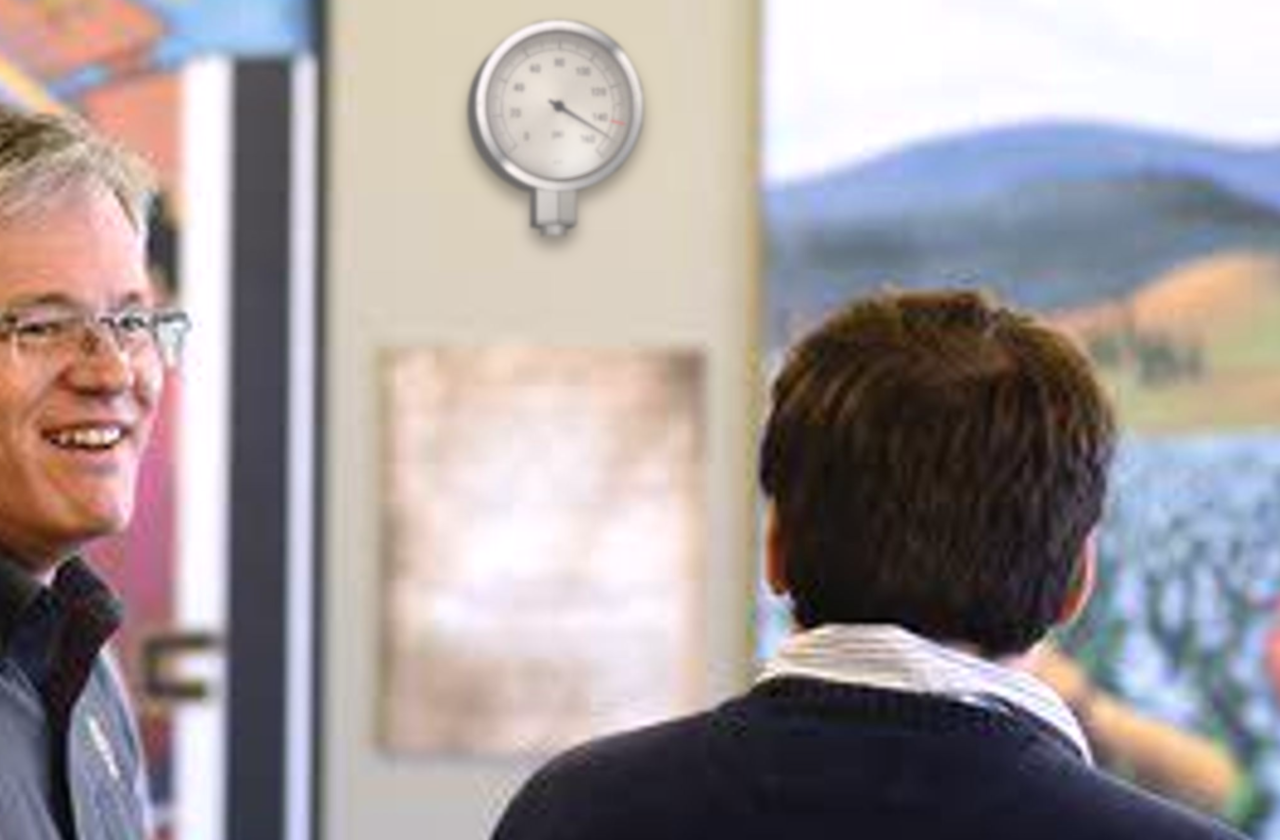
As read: 150; psi
